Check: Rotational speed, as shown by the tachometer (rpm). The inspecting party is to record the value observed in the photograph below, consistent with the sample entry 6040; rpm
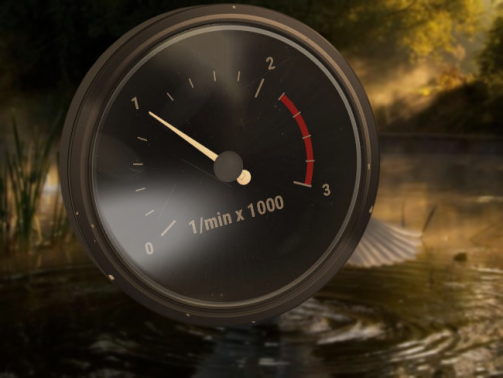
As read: 1000; rpm
